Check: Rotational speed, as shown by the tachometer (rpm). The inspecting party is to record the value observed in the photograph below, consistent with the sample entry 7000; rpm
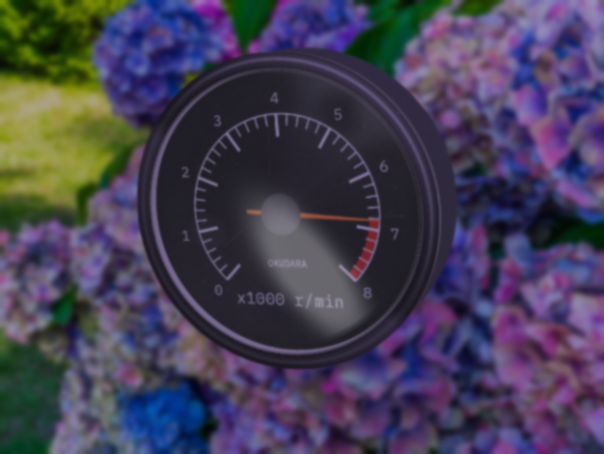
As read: 6800; rpm
